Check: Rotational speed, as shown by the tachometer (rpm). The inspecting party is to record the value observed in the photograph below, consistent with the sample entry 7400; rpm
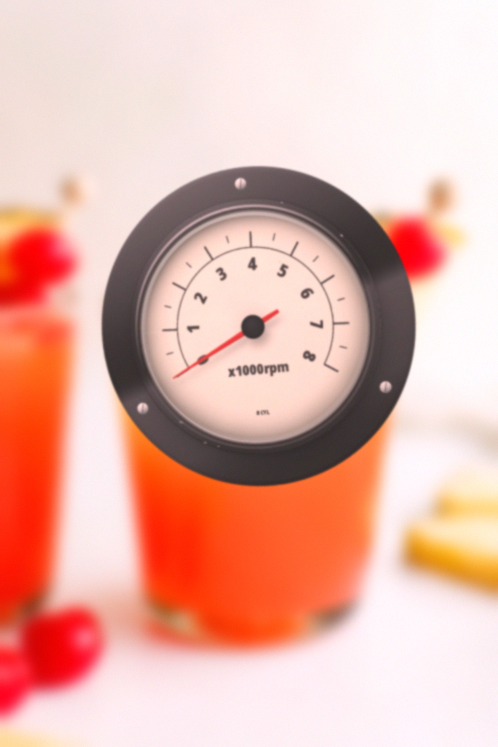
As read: 0; rpm
